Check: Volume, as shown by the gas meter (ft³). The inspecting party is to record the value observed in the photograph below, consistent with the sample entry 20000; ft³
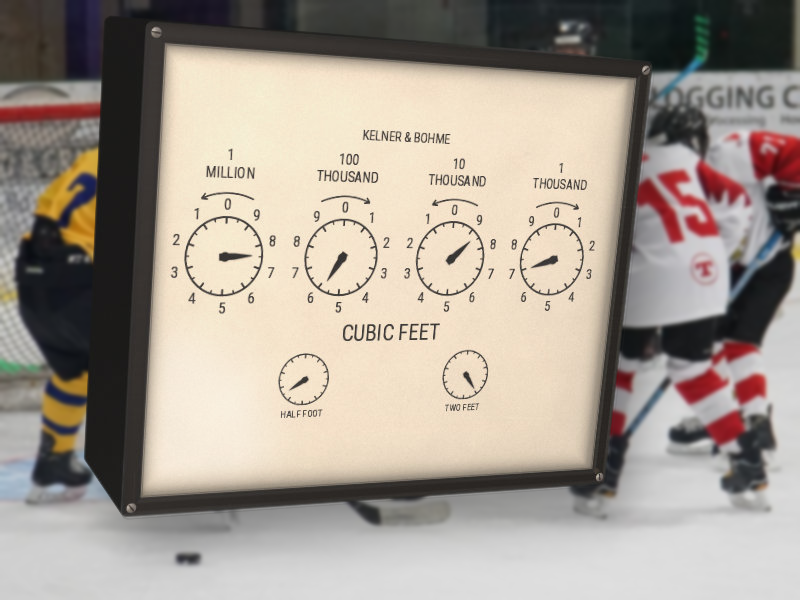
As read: 758700; ft³
